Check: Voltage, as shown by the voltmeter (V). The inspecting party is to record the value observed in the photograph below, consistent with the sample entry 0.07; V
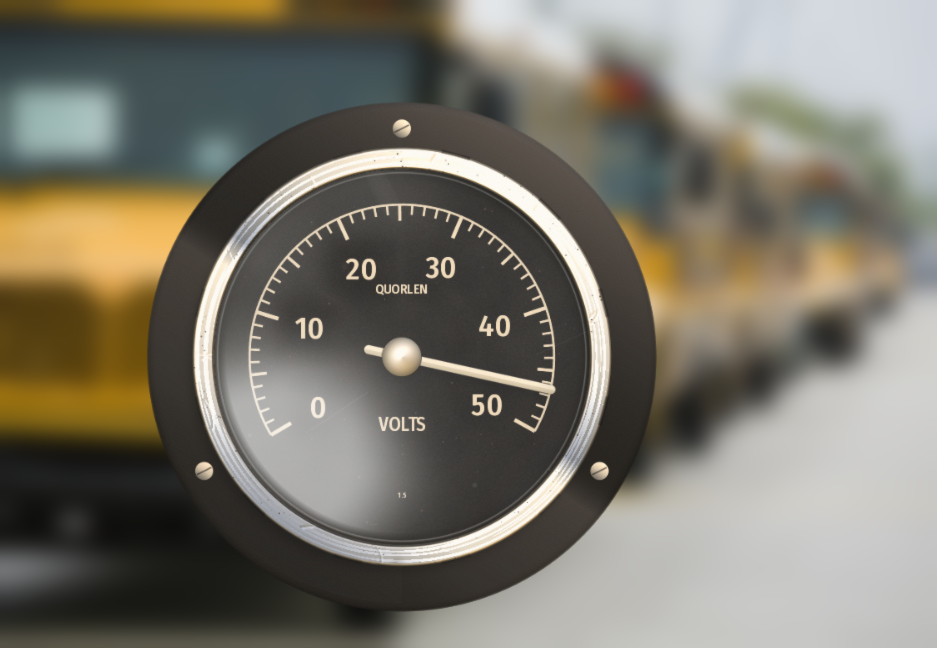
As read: 46.5; V
